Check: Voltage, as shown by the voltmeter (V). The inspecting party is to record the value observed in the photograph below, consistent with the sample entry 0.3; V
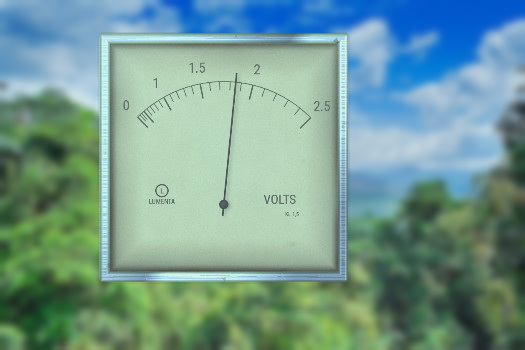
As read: 1.85; V
